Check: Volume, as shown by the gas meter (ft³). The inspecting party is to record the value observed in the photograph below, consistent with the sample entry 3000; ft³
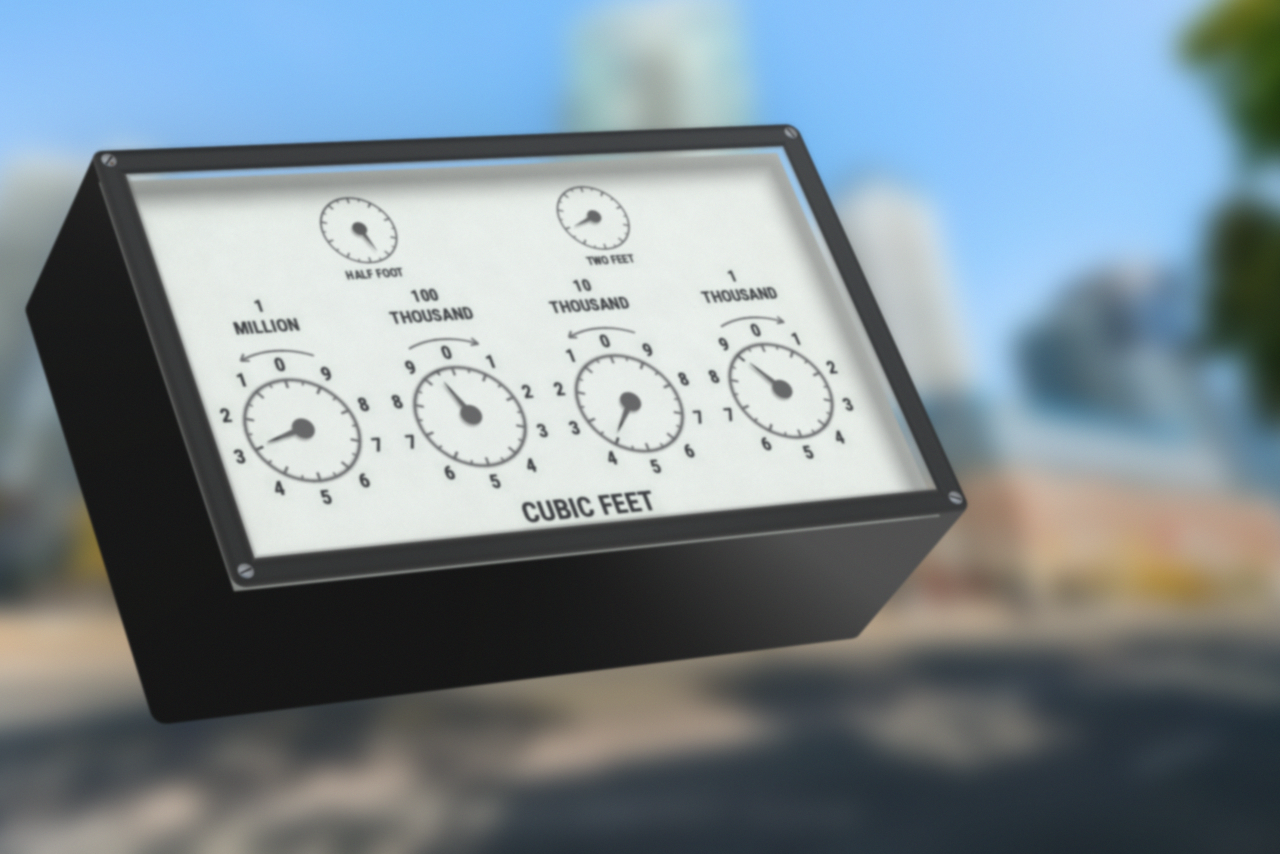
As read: 293900; ft³
